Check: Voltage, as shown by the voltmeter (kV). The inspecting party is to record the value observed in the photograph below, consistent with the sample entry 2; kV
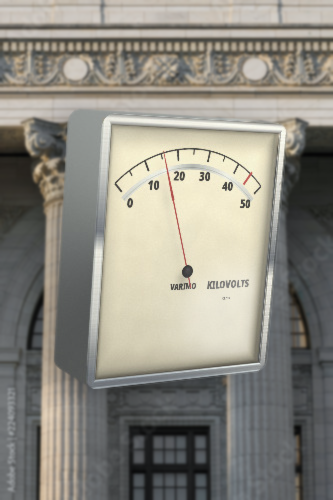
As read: 15; kV
